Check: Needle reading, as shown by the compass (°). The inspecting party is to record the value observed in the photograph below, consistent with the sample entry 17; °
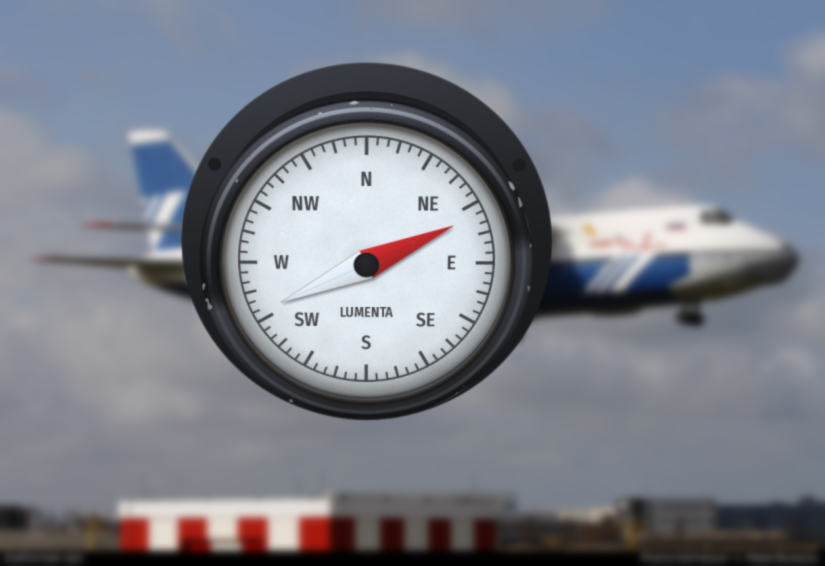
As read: 65; °
